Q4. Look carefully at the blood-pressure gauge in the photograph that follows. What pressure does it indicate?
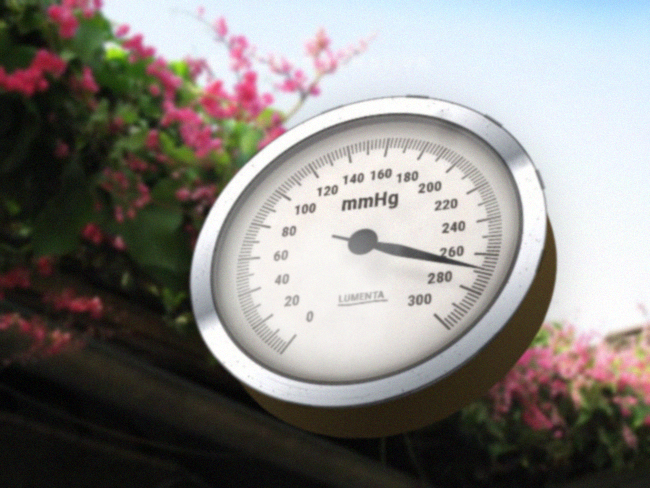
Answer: 270 mmHg
